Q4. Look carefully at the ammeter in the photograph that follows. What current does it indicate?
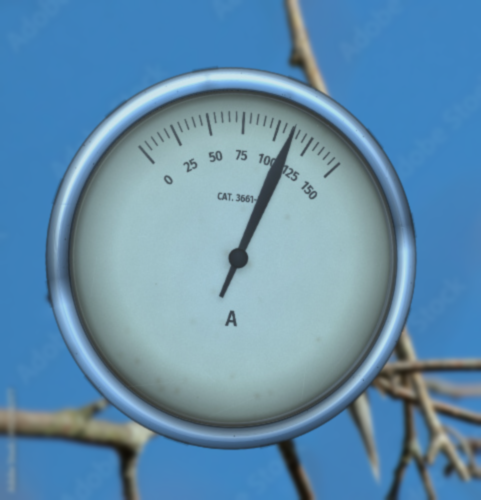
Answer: 110 A
